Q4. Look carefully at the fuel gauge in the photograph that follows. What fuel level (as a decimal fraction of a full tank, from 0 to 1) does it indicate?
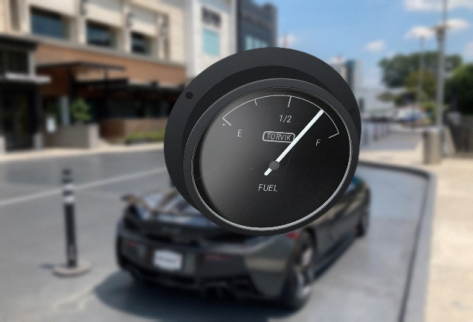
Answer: 0.75
